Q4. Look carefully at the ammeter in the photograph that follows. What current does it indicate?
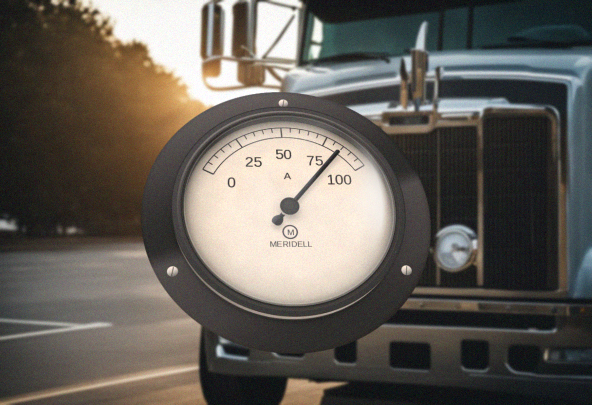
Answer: 85 A
